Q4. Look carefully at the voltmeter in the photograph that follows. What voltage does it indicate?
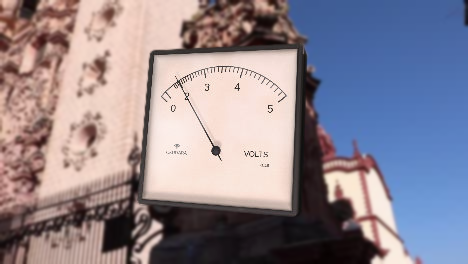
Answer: 2 V
